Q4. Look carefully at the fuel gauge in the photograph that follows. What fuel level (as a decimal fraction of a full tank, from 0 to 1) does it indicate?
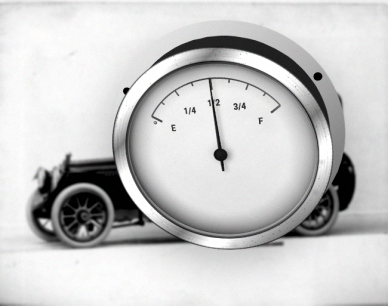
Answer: 0.5
